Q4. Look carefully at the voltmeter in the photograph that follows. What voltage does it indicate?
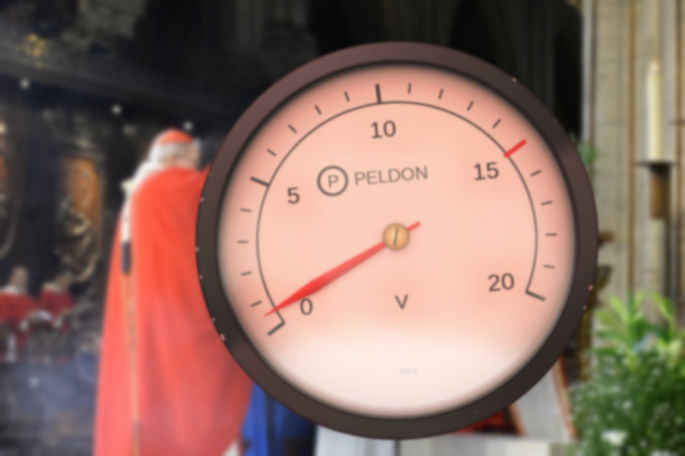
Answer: 0.5 V
